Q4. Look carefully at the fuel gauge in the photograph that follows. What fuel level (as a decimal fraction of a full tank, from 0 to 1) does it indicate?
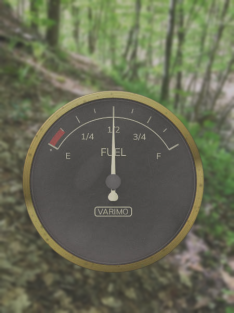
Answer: 0.5
